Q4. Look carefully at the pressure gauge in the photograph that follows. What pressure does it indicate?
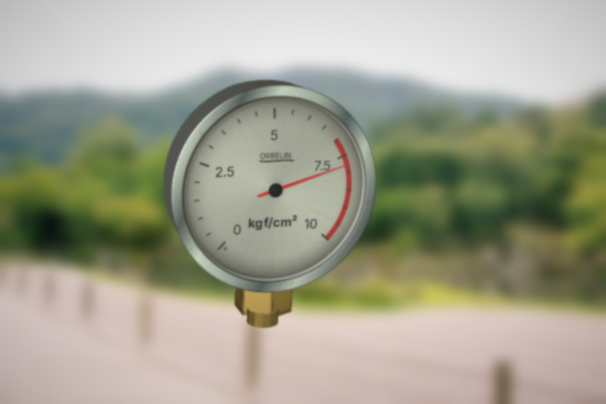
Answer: 7.75 kg/cm²
